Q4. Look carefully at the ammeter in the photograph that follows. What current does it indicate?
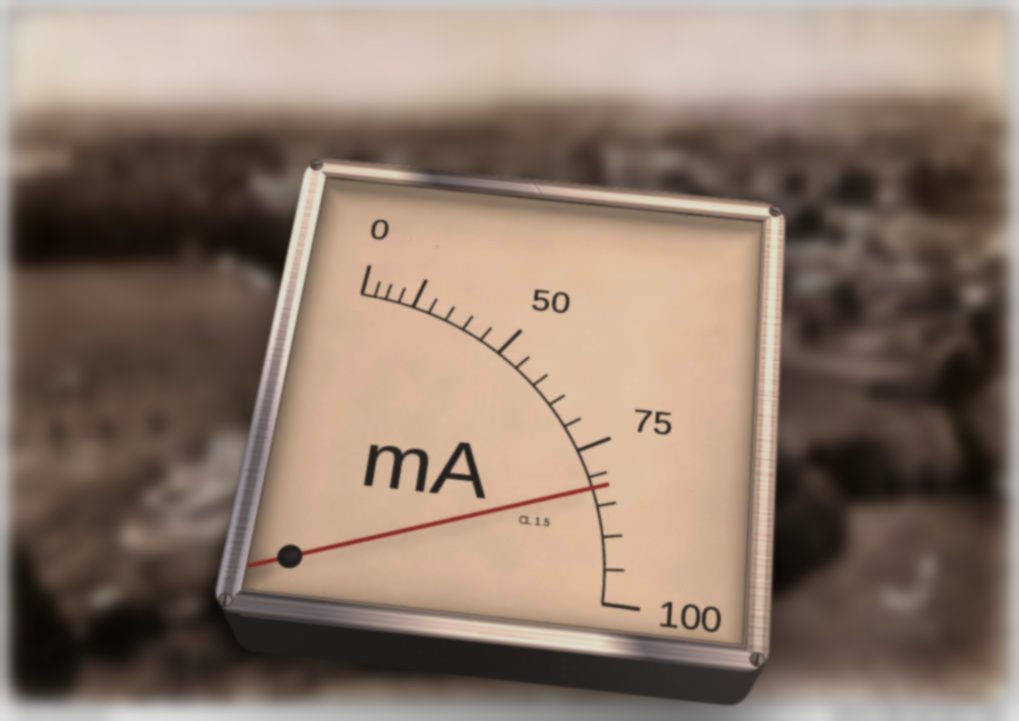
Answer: 82.5 mA
